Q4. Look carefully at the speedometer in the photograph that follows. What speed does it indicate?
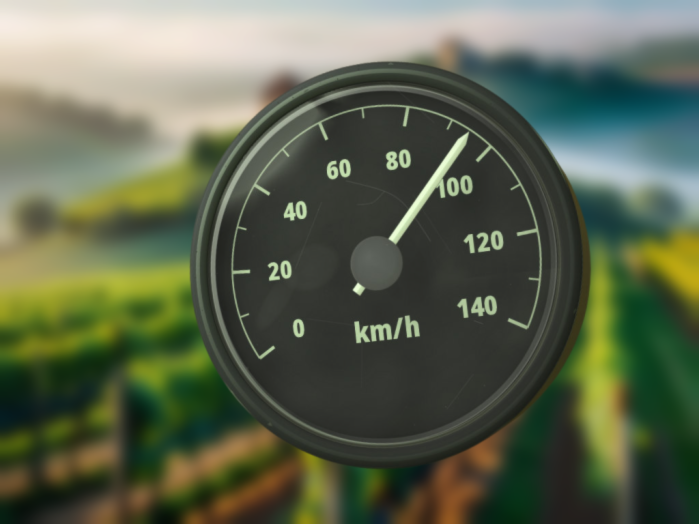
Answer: 95 km/h
